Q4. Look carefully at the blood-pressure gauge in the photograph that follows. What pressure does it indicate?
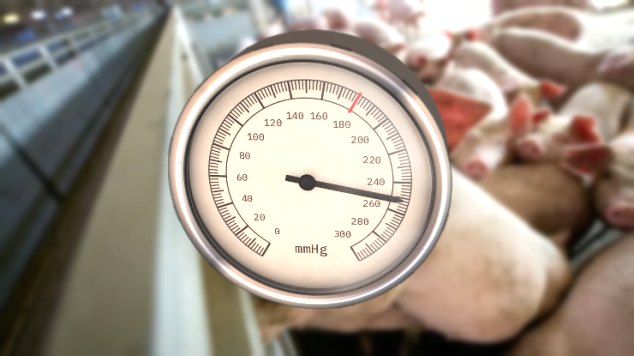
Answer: 250 mmHg
